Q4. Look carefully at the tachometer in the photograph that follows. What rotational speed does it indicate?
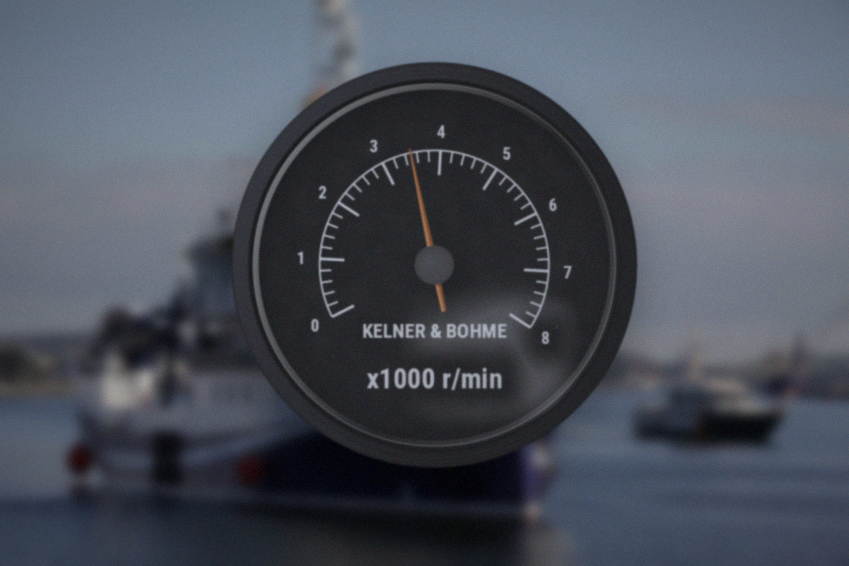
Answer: 3500 rpm
